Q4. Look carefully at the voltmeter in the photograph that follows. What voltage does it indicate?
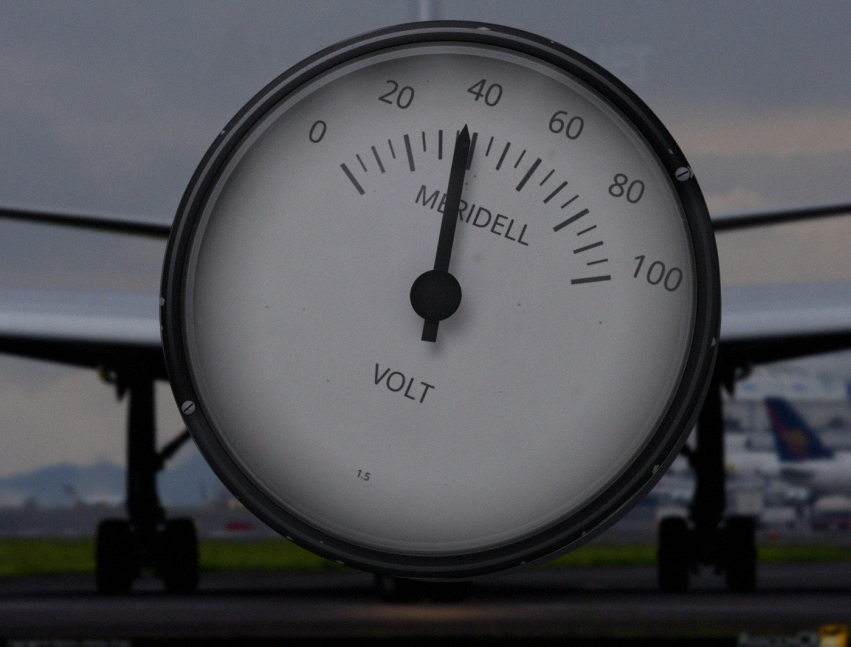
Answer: 37.5 V
